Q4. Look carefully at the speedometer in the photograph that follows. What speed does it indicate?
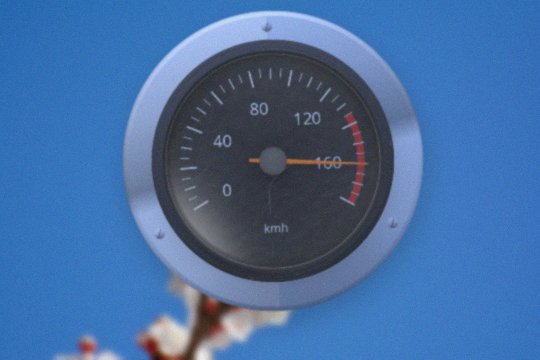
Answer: 160 km/h
